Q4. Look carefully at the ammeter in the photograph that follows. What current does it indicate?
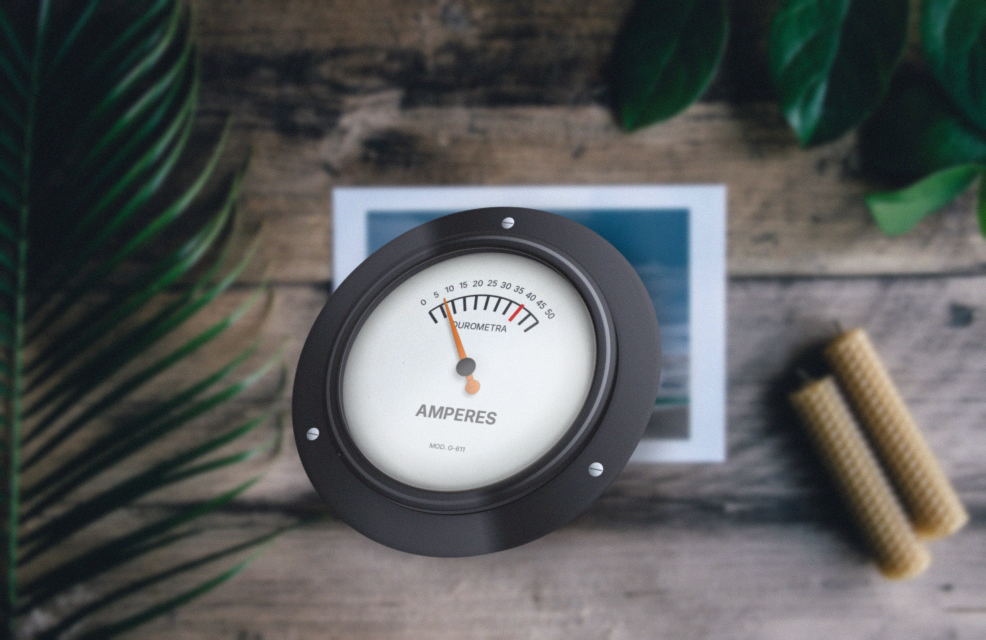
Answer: 7.5 A
